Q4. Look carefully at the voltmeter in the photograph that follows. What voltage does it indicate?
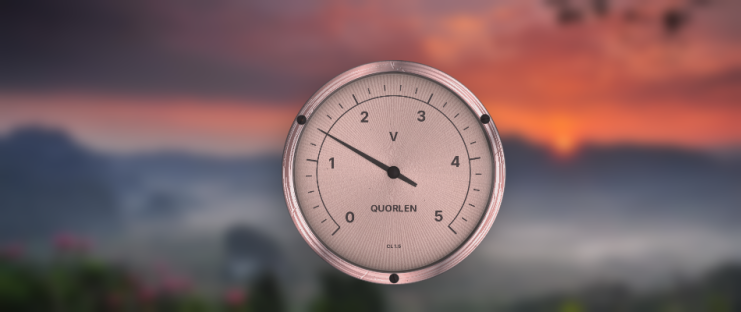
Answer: 1.4 V
